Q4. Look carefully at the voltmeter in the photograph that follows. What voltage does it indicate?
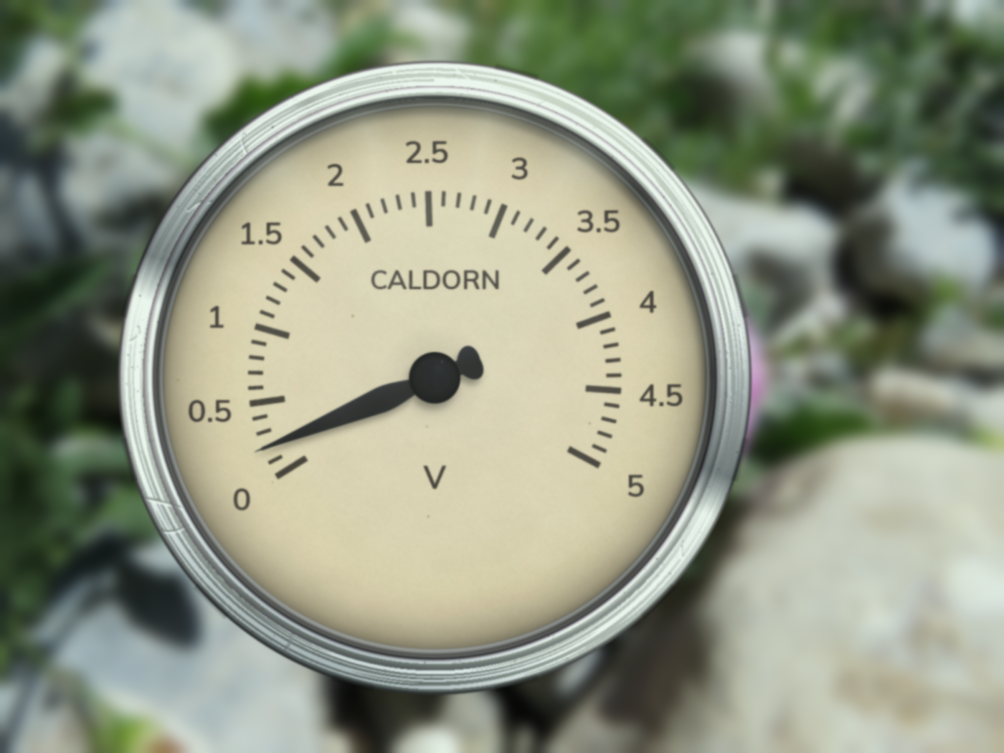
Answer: 0.2 V
